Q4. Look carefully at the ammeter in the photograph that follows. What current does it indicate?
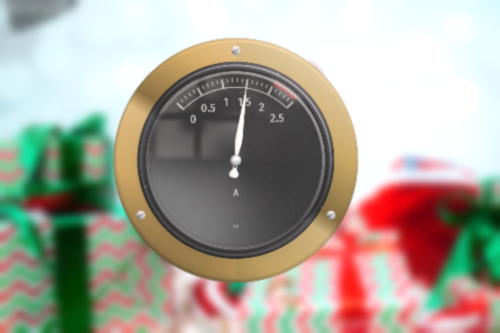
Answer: 1.5 A
